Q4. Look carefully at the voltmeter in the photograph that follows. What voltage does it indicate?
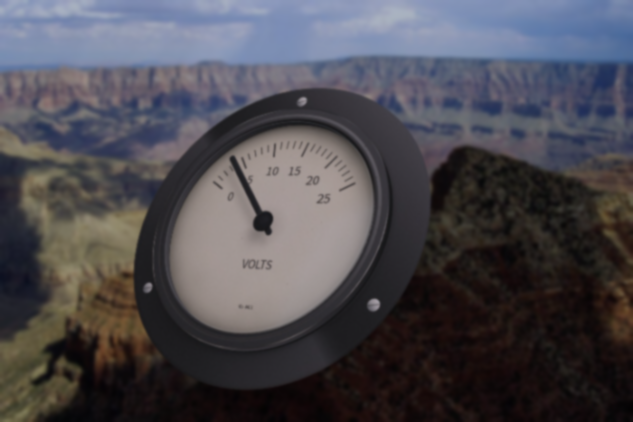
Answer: 4 V
